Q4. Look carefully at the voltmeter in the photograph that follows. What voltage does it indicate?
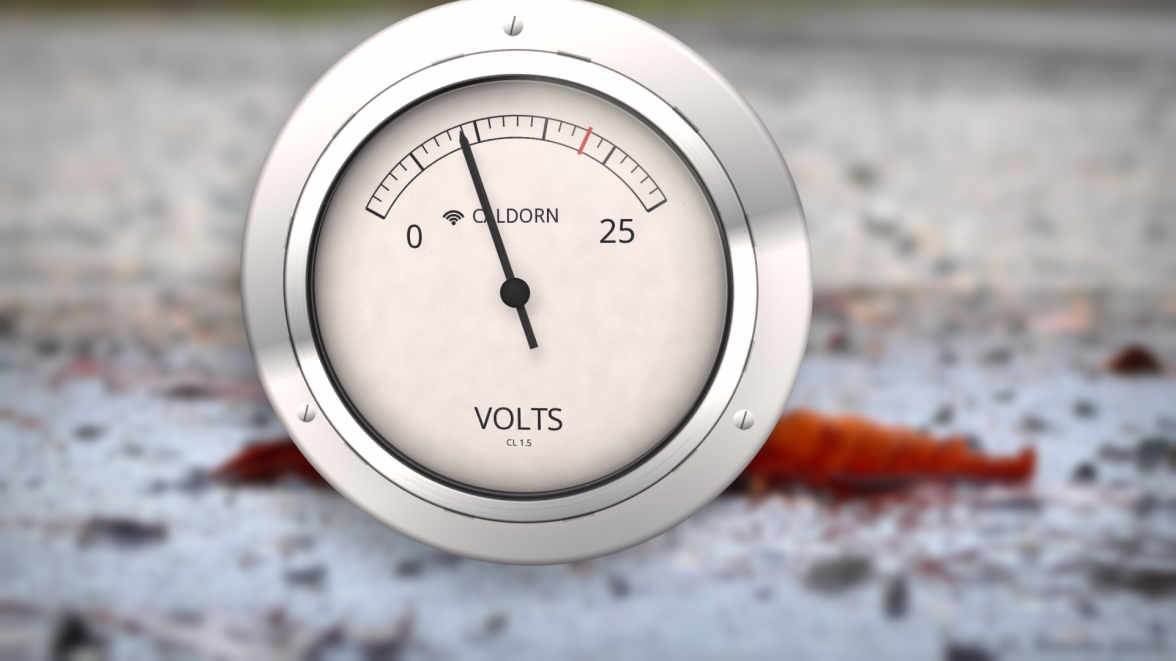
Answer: 9 V
